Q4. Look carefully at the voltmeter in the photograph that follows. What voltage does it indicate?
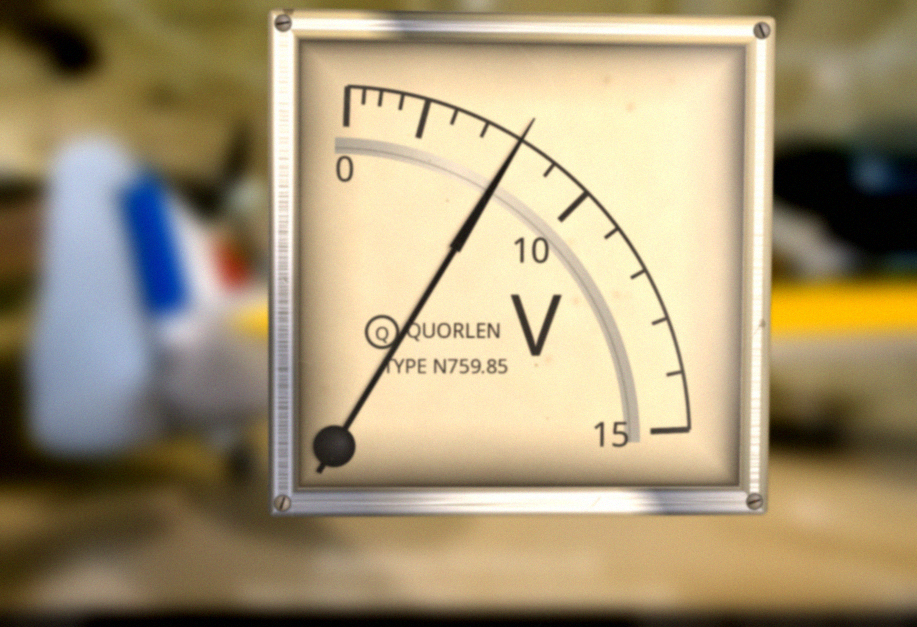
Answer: 8 V
